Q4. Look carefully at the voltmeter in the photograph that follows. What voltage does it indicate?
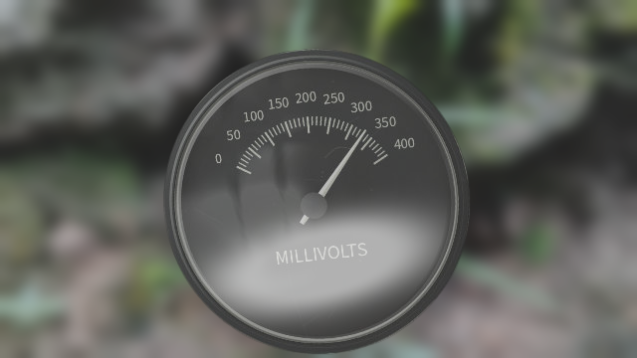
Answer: 330 mV
